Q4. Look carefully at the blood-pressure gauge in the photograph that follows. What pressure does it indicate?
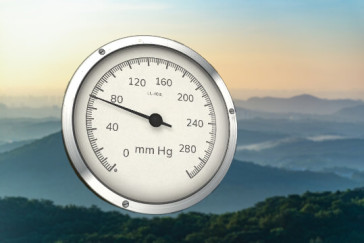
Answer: 70 mmHg
